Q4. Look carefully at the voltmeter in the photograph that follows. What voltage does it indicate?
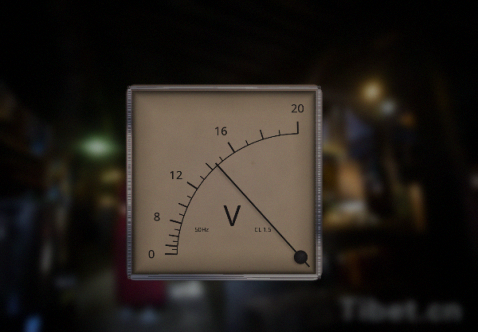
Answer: 14.5 V
